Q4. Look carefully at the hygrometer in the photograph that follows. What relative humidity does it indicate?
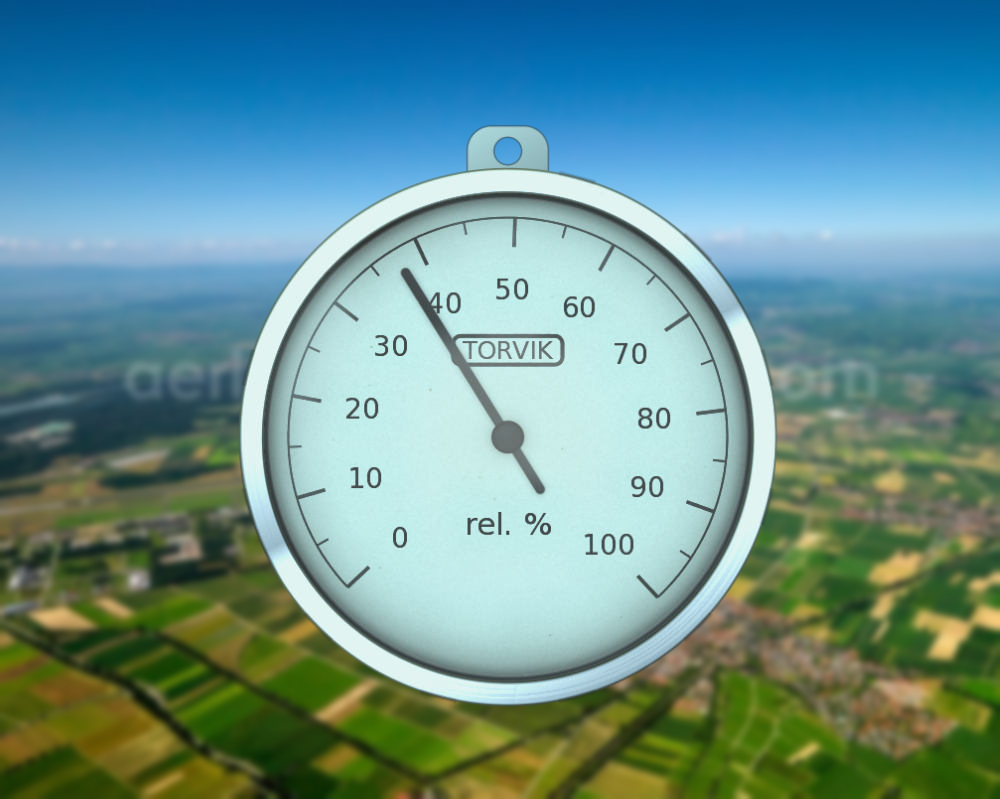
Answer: 37.5 %
